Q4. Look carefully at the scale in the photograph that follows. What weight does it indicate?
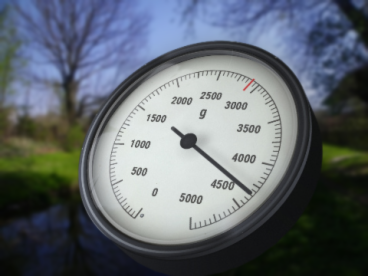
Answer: 4350 g
